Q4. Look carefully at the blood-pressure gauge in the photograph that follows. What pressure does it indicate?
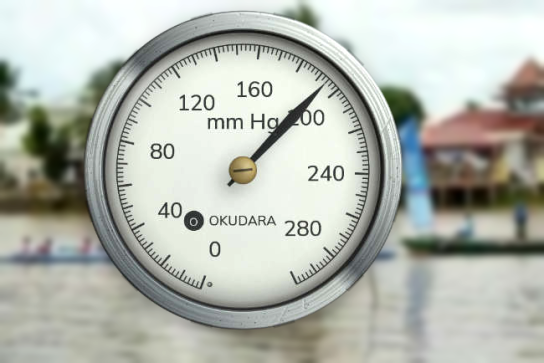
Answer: 194 mmHg
